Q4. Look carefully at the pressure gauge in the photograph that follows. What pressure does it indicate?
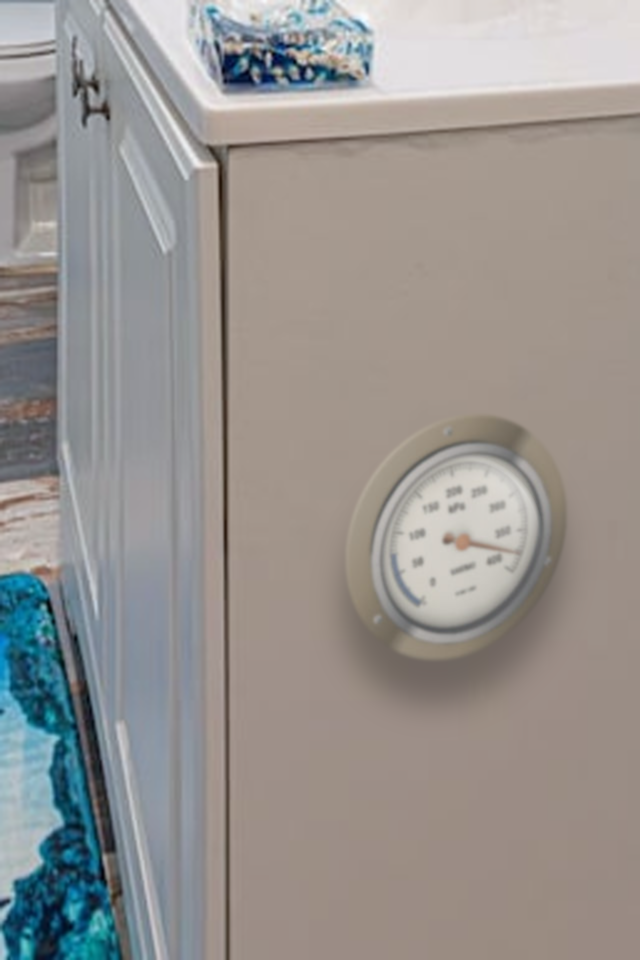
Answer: 375 kPa
